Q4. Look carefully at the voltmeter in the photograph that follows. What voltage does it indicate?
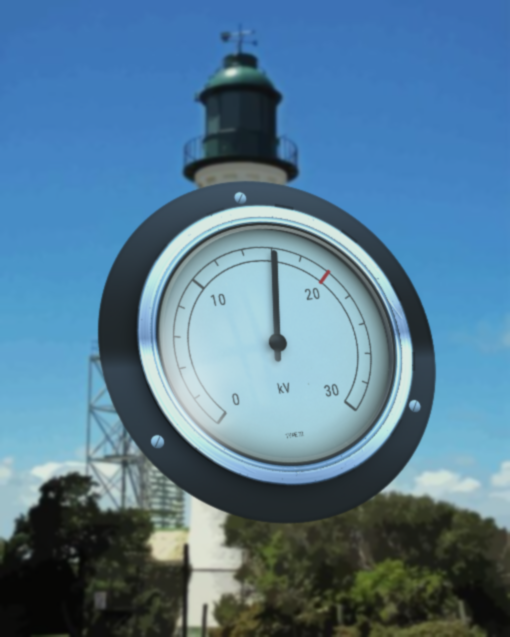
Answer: 16 kV
